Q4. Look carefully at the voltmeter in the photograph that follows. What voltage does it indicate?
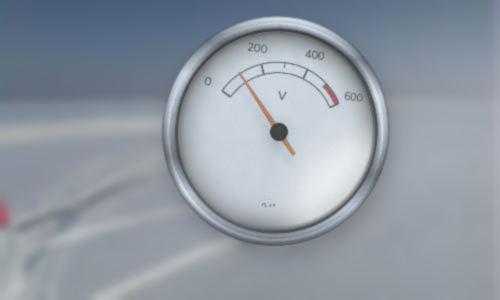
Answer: 100 V
